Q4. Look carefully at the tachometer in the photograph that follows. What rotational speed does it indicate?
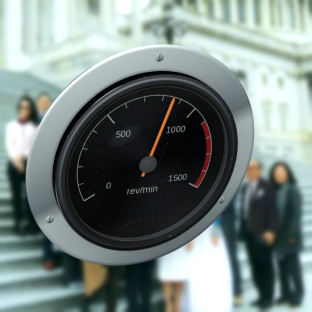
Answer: 850 rpm
